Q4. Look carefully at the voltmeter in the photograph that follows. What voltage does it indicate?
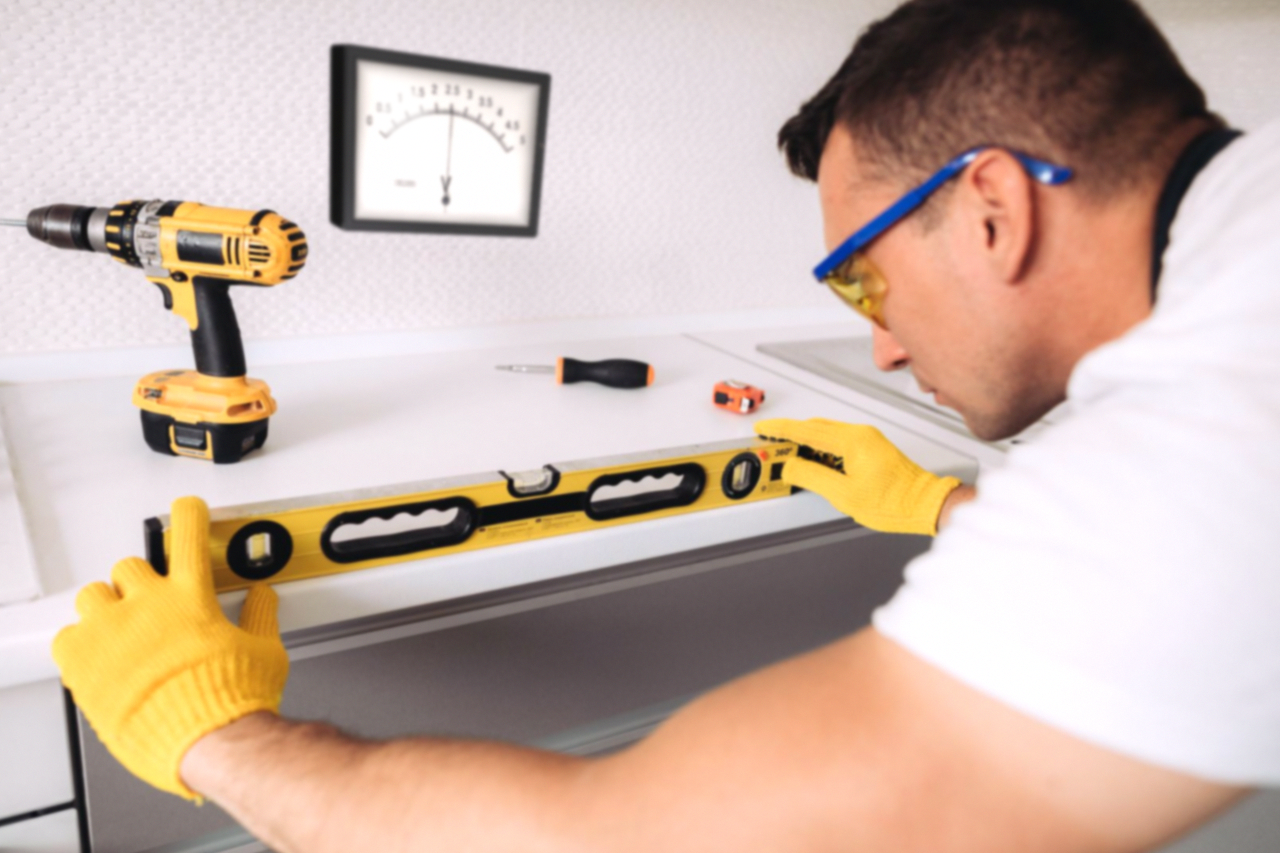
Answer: 2.5 V
